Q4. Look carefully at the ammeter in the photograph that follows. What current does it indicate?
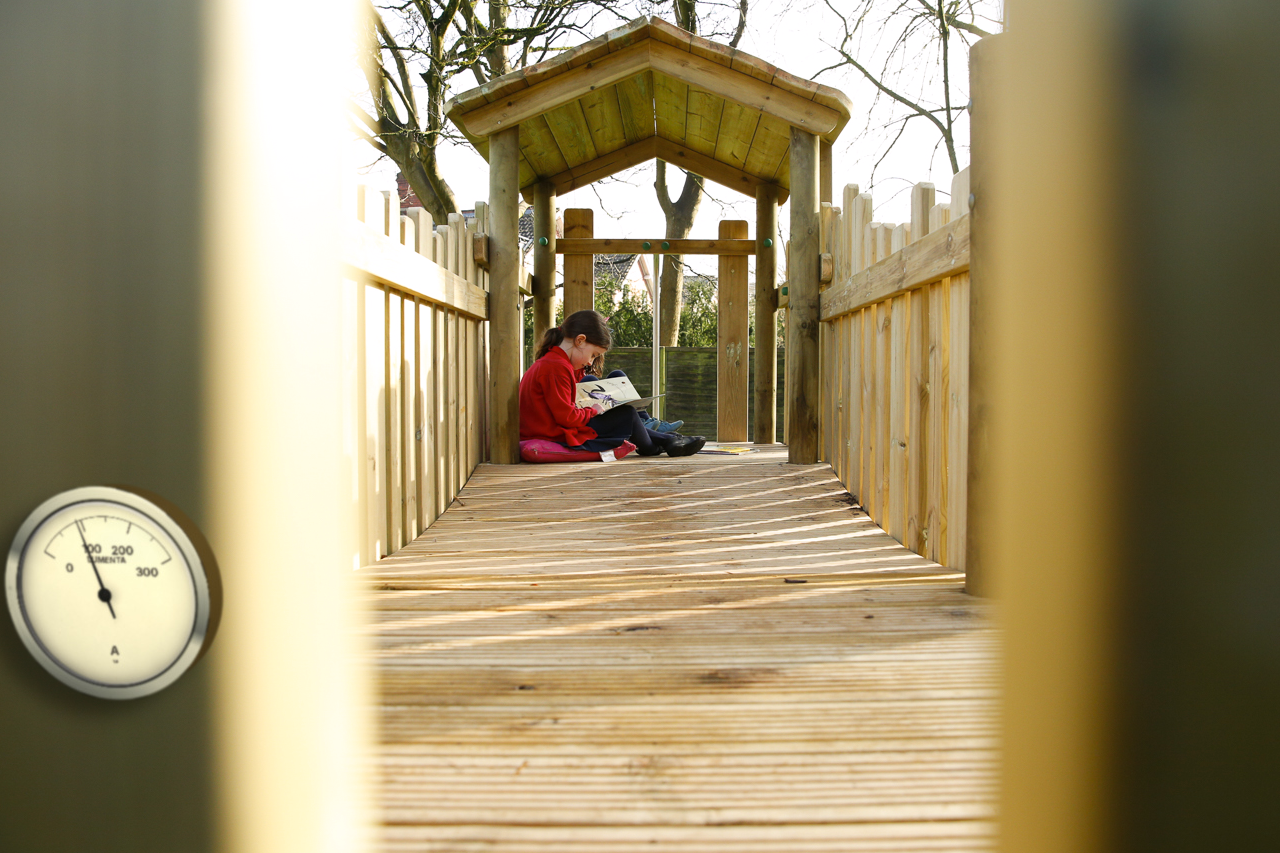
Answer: 100 A
